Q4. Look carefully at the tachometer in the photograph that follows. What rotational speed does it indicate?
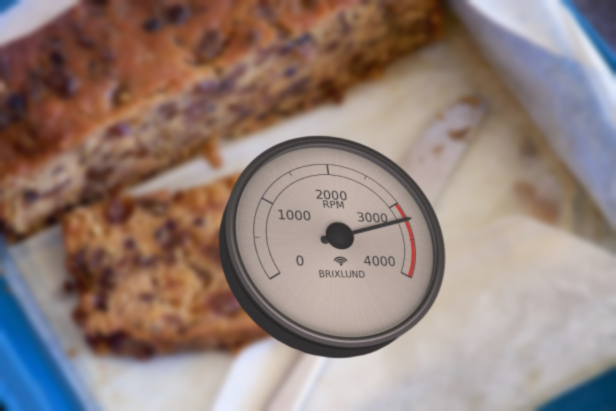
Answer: 3250 rpm
